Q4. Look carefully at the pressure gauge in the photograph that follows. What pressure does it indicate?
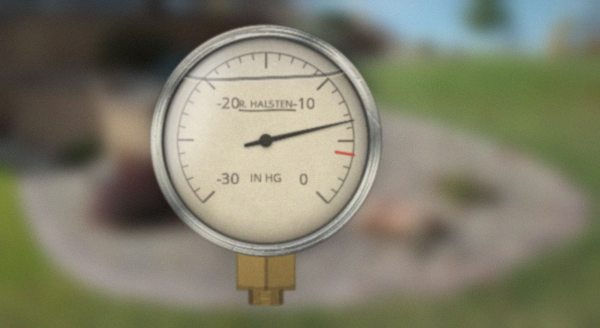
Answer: -6.5 inHg
